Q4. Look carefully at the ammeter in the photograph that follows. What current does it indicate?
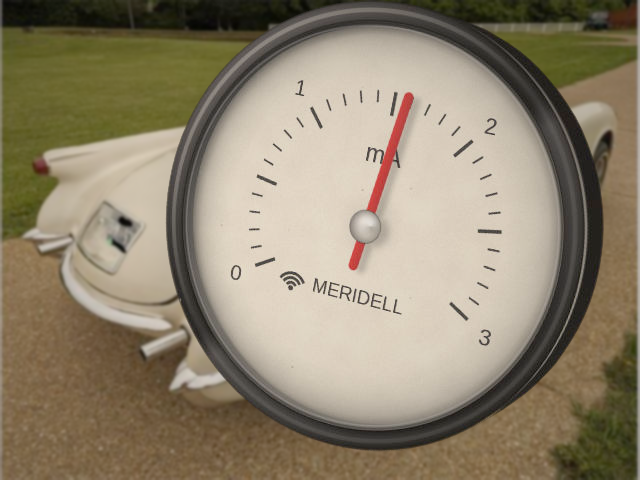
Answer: 1.6 mA
